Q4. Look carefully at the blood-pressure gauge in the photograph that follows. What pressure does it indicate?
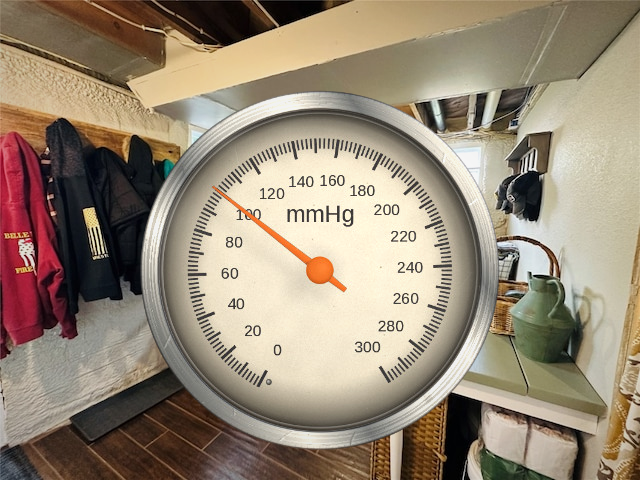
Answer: 100 mmHg
